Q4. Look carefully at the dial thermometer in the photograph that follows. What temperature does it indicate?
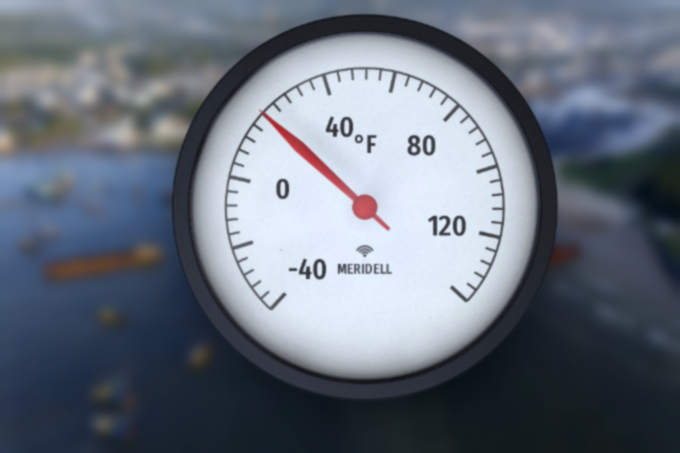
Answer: 20 °F
